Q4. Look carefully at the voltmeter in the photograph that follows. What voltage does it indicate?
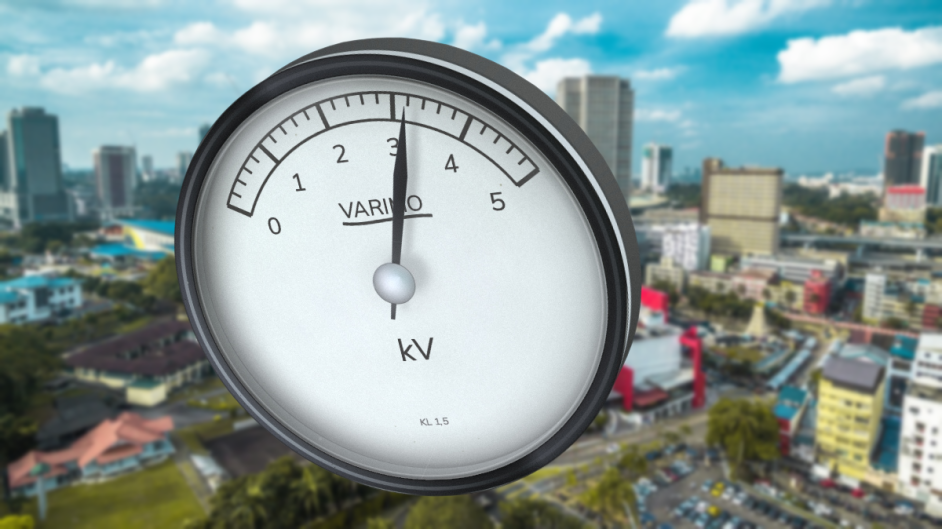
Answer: 3.2 kV
